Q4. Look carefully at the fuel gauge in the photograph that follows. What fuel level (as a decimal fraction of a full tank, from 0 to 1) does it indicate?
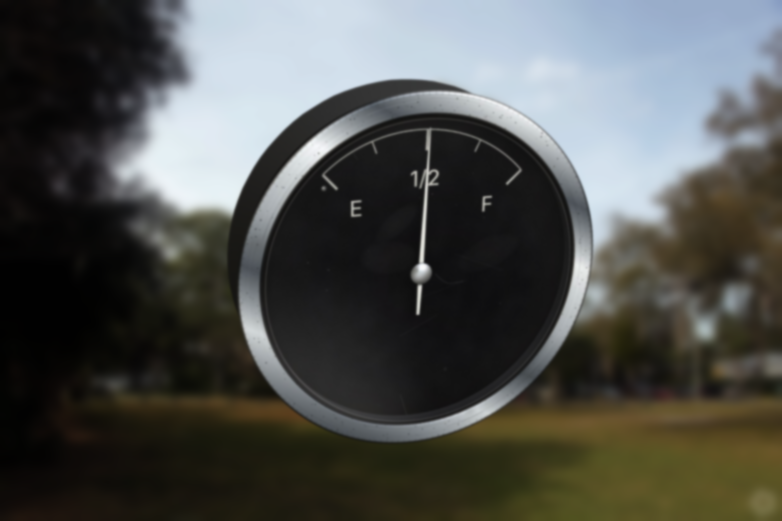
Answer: 0.5
